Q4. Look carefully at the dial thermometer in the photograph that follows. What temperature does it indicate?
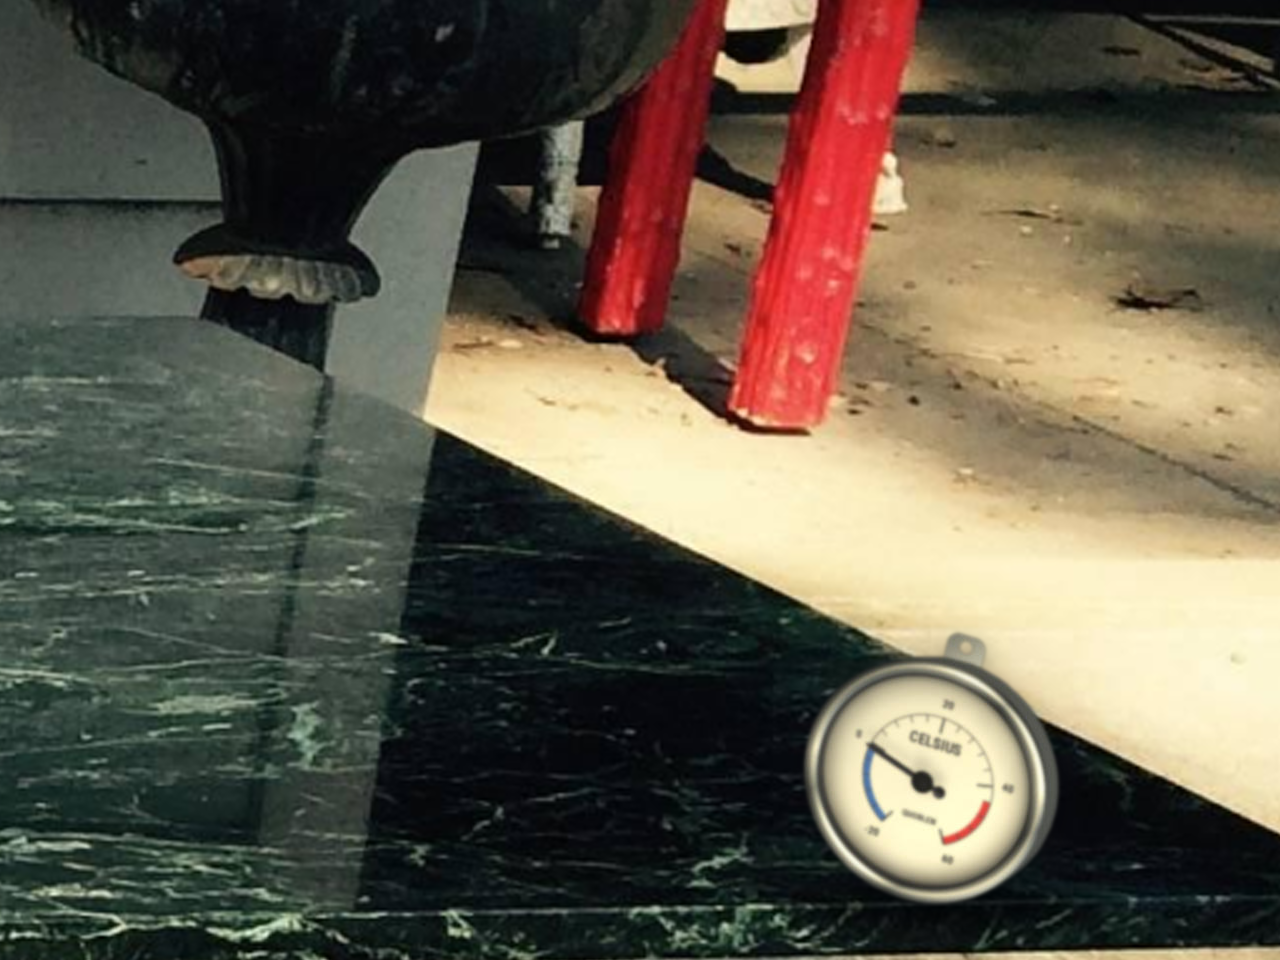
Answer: 0 °C
